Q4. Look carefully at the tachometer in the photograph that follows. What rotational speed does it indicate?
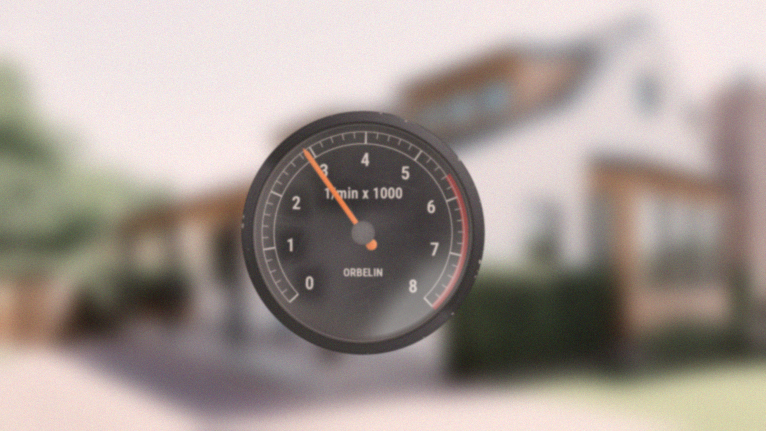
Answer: 2900 rpm
